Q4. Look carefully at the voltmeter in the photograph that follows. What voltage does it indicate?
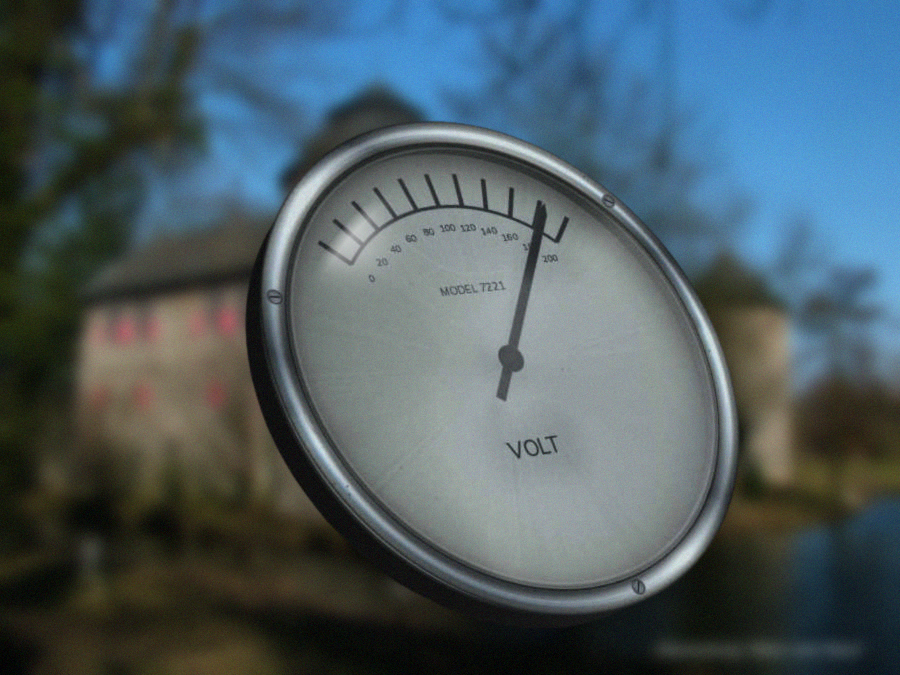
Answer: 180 V
